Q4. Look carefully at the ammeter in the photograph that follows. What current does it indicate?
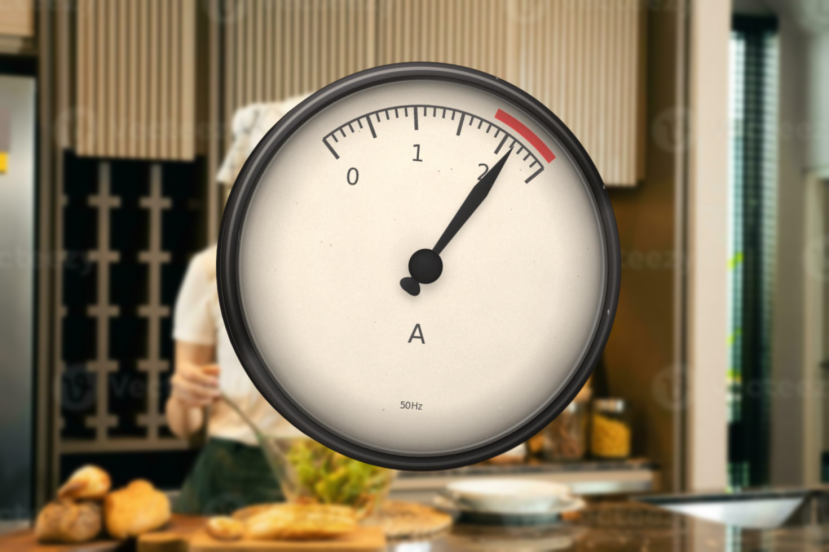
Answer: 2.1 A
